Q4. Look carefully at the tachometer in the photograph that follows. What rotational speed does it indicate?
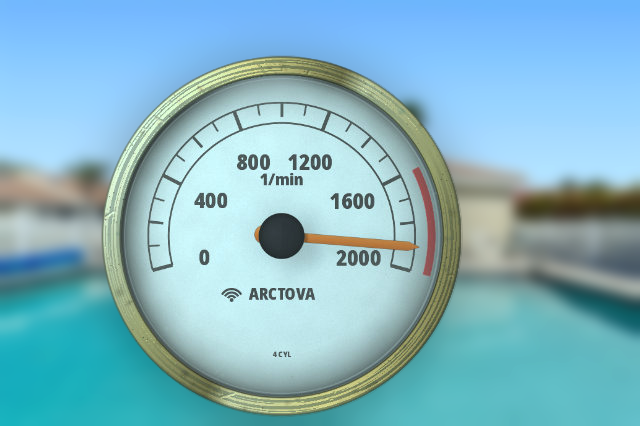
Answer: 1900 rpm
